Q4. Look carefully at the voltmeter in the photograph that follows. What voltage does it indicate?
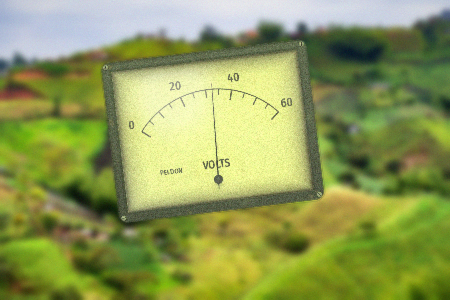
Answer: 32.5 V
